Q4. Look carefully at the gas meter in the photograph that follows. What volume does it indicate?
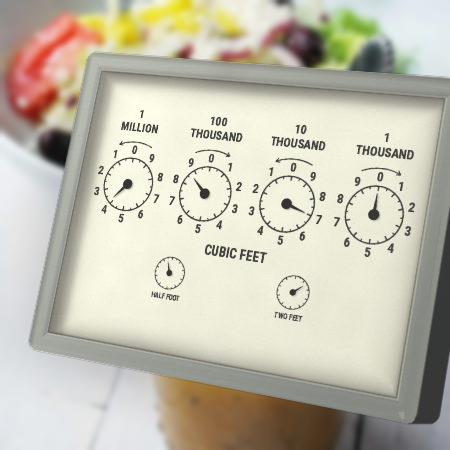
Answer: 387000 ft³
